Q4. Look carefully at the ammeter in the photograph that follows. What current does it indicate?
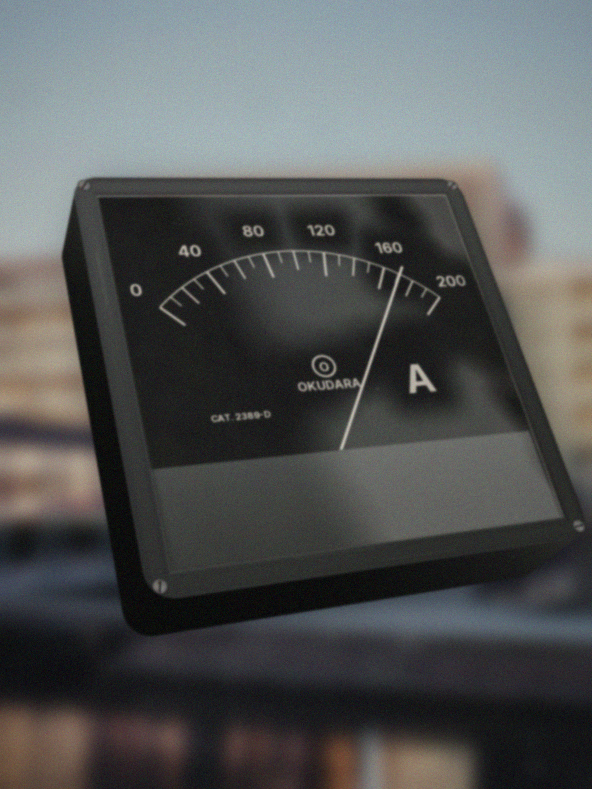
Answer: 170 A
